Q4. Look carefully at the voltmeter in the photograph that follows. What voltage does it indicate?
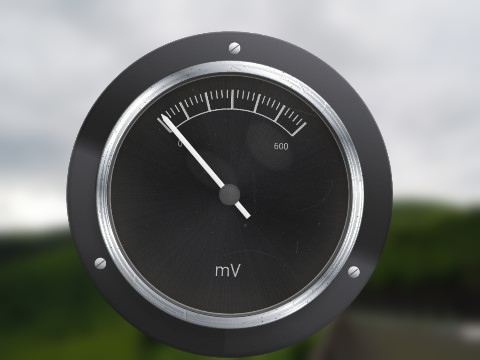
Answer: 20 mV
